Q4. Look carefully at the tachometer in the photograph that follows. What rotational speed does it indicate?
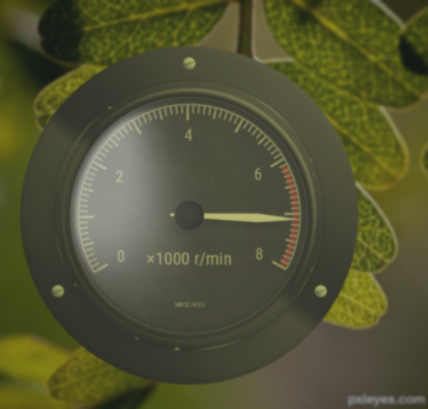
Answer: 7100 rpm
